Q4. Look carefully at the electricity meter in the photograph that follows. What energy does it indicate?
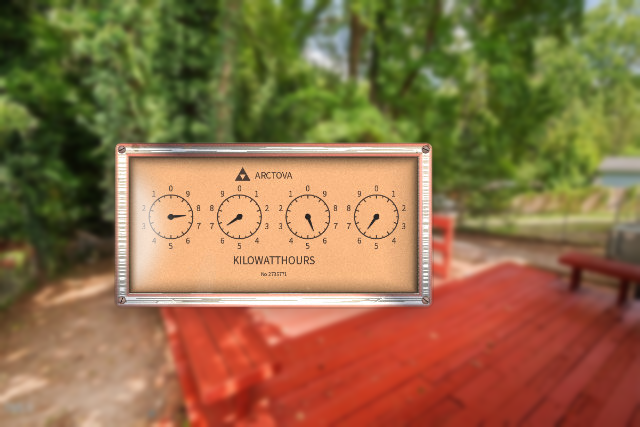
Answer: 7656 kWh
